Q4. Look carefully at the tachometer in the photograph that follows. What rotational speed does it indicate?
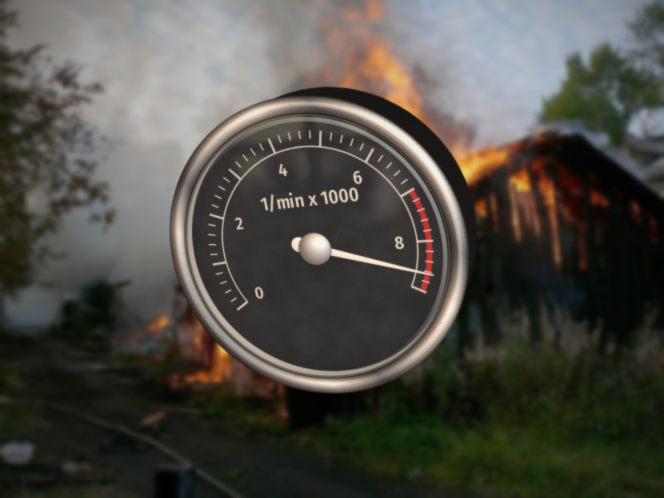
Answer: 8600 rpm
